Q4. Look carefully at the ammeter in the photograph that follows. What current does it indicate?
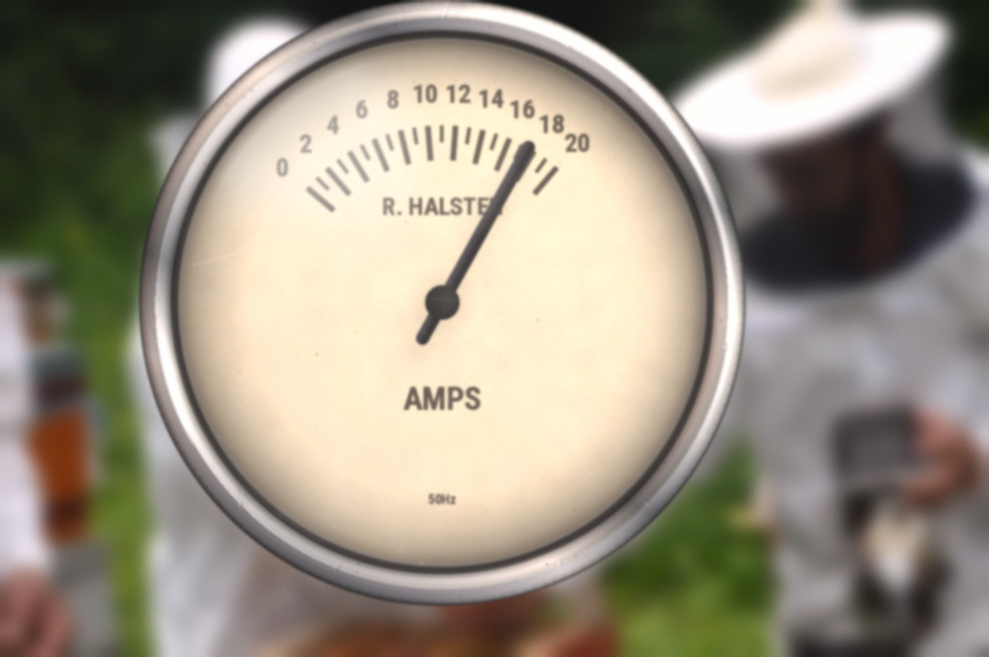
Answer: 17.5 A
